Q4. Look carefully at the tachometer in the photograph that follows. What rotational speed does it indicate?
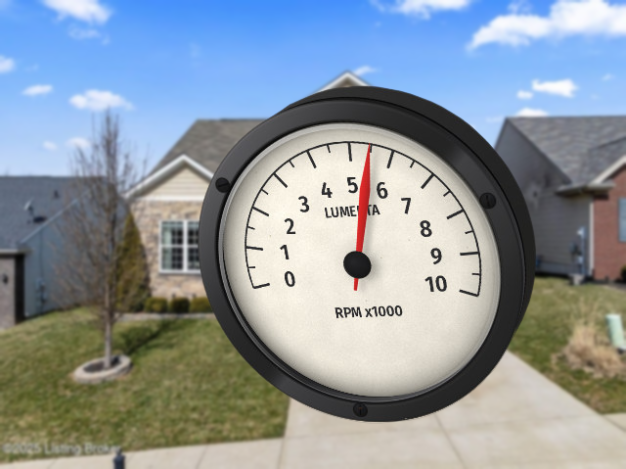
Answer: 5500 rpm
